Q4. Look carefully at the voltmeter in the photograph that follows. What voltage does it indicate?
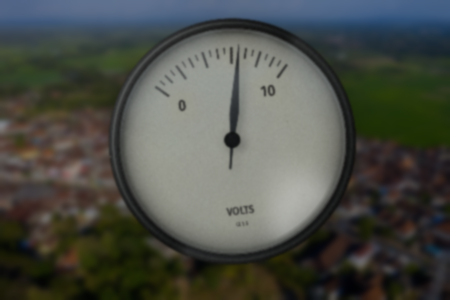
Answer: 6.5 V
